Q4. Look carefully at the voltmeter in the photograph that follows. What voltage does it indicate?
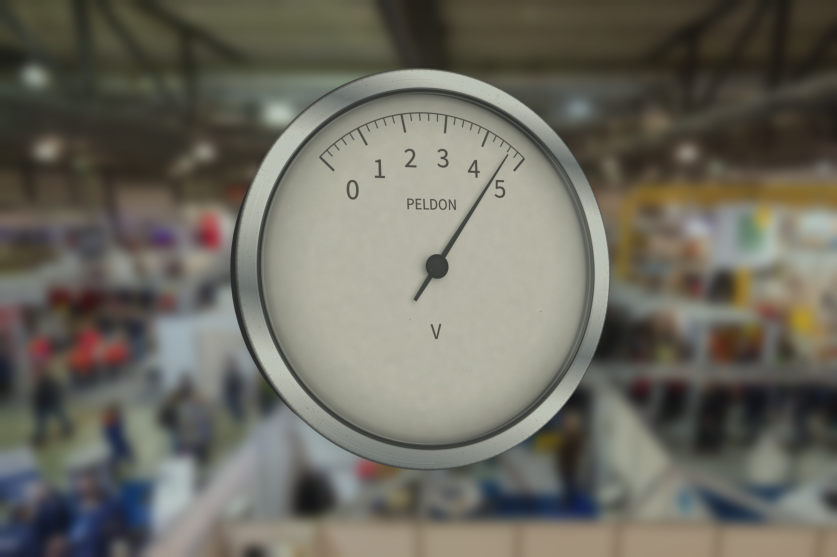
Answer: 4.6 V
